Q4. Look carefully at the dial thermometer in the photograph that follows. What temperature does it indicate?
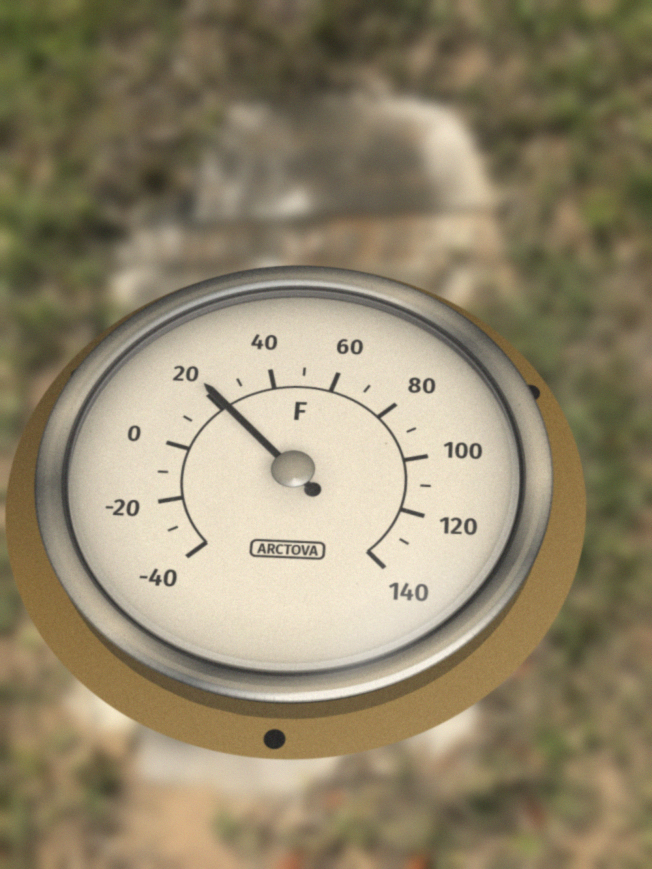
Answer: 20 °F
